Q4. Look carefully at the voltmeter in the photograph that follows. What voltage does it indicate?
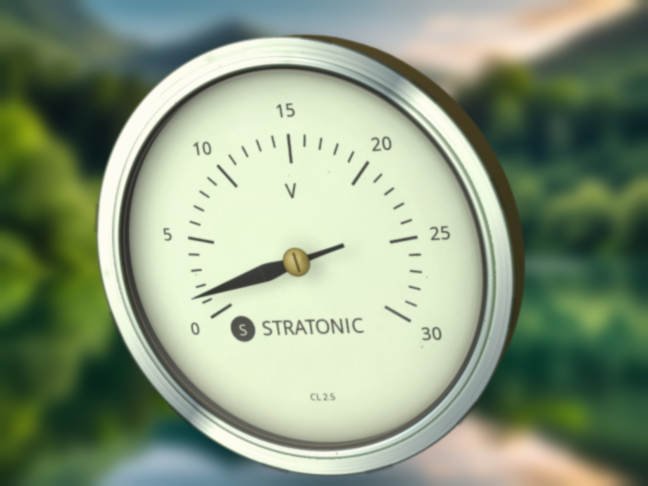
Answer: 1.5 V
